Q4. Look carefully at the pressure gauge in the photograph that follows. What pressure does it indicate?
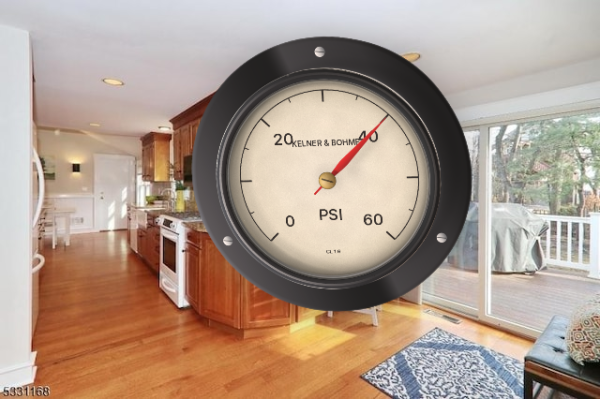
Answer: 40 psi
